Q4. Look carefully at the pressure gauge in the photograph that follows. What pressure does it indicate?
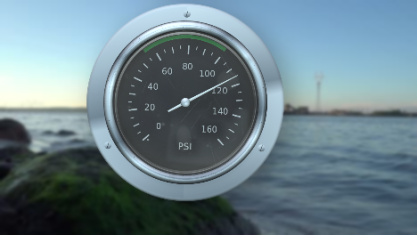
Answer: 115 psi
